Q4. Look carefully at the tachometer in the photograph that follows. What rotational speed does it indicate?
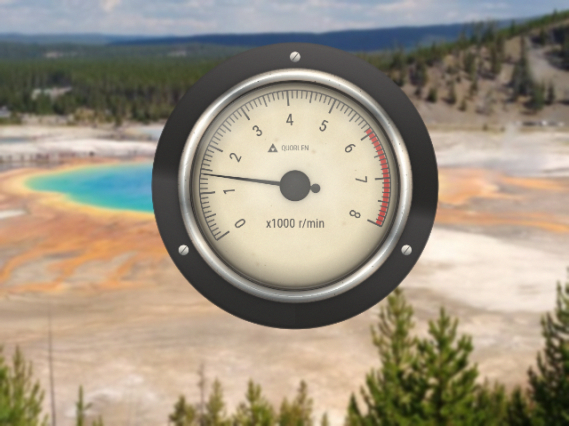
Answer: 1400 rpm
